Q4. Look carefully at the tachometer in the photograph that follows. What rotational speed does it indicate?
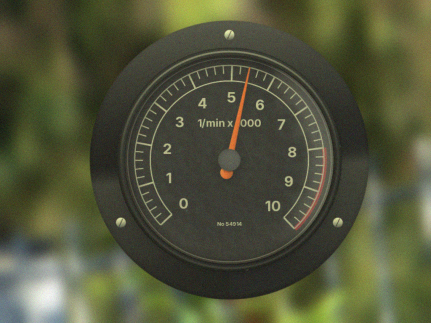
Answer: 5400 rpm
